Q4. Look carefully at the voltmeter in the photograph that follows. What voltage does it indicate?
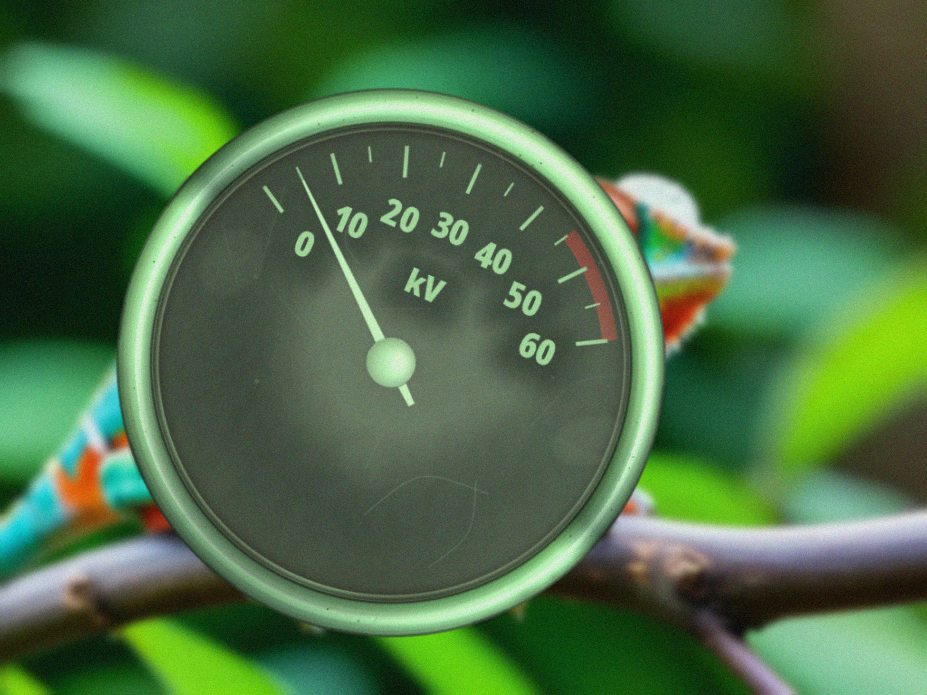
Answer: 5 kV
